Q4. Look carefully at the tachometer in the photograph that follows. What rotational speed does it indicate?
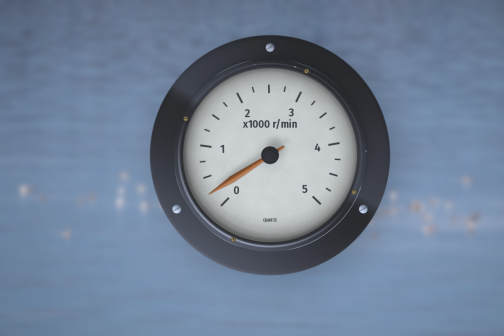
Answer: 250 rpm
